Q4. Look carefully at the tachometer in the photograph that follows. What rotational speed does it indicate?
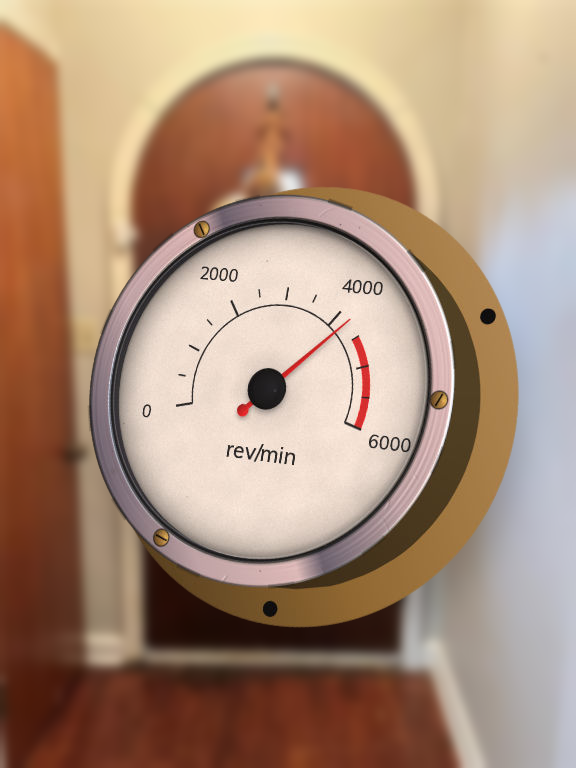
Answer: 4250 rpm
